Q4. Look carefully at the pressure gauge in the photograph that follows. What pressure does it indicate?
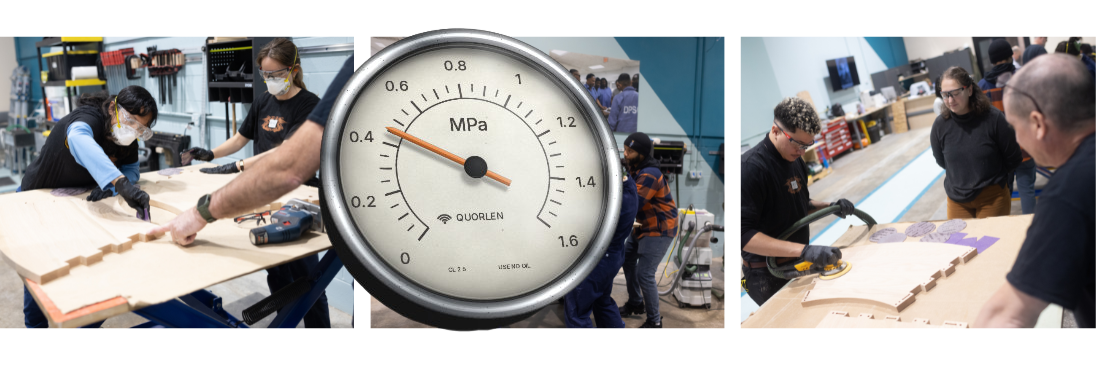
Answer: 0.45 MPa
